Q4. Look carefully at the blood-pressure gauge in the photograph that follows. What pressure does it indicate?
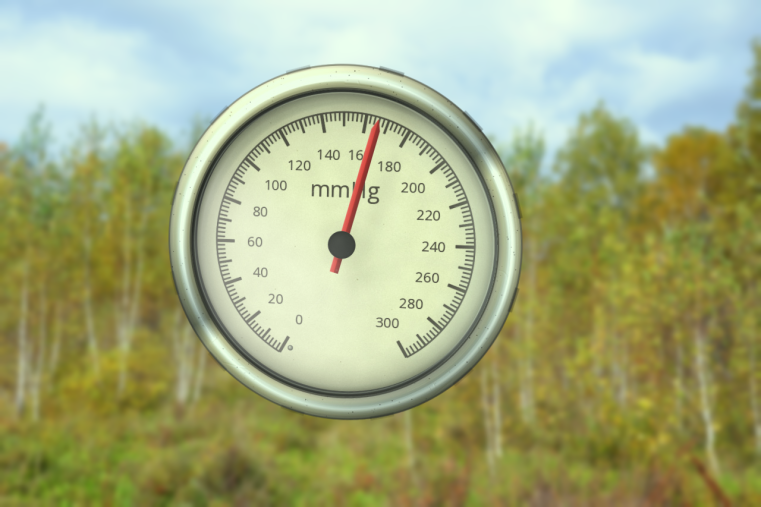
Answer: 166 mmHg
